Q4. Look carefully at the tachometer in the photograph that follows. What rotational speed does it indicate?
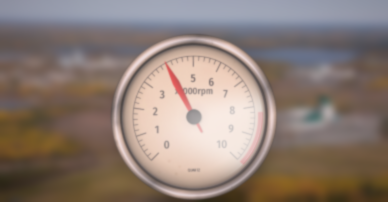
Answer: 4000 rpm
